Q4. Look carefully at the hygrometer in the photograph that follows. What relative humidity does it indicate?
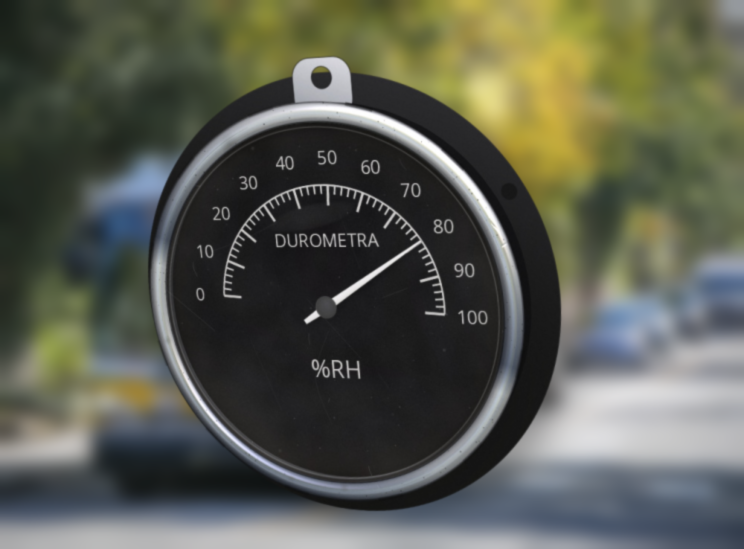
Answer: 80 %
